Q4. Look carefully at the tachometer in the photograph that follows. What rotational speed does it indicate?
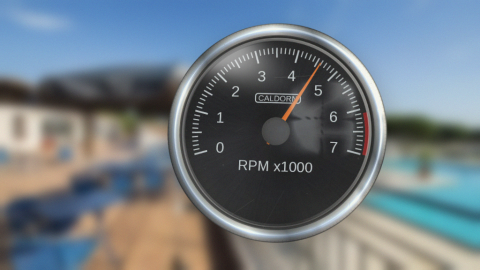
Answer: 4600 rpm
